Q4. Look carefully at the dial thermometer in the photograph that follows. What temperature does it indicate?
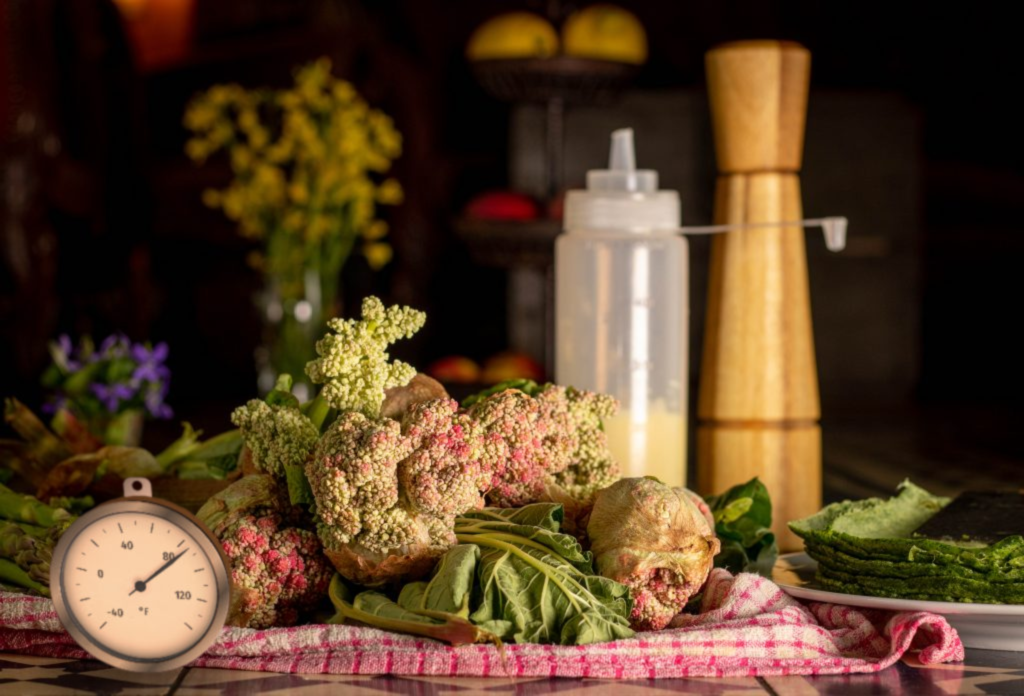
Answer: 85 °F
